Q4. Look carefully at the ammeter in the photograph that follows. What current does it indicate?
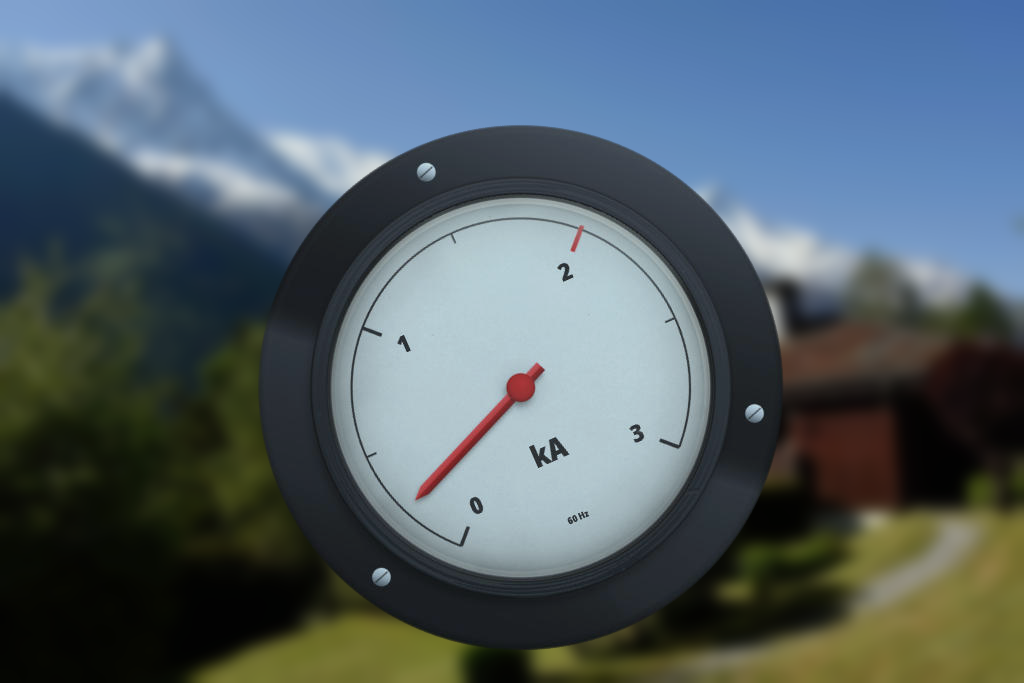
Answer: 0.25 kA
